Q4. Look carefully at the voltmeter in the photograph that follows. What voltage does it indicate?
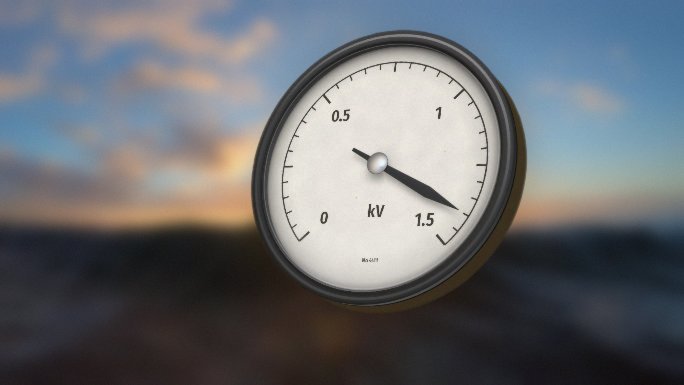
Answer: 1.4 kV
